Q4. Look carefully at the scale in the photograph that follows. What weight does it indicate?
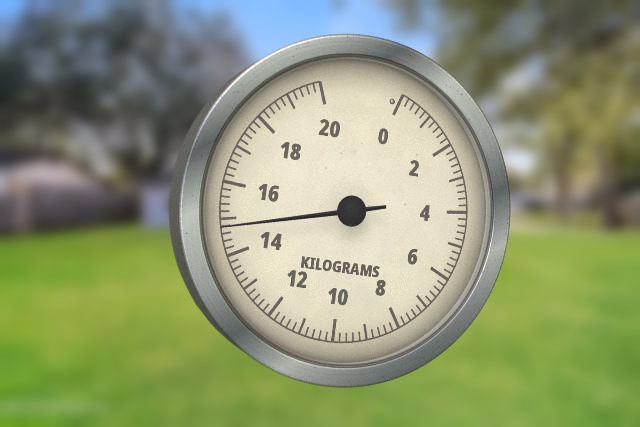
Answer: 14.8 kg
